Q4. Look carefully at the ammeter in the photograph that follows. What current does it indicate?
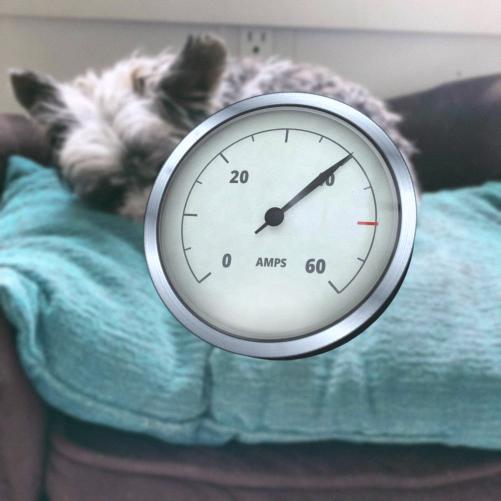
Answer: 40 A
